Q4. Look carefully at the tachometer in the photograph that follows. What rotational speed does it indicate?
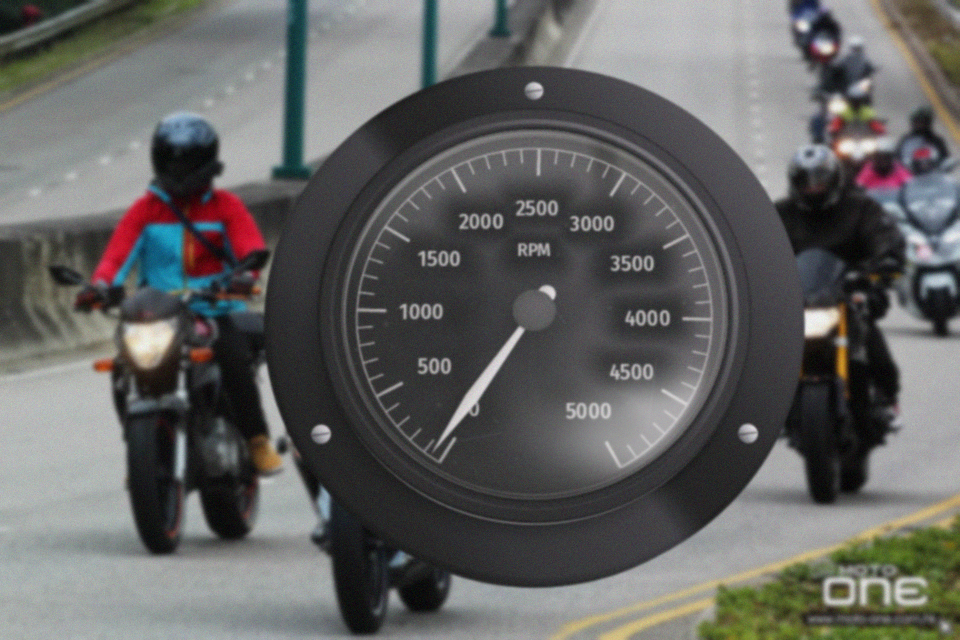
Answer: 50 rpm
